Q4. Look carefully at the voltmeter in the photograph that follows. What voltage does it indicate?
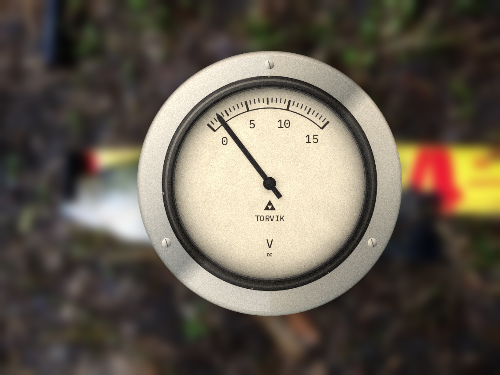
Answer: 1.5 V
